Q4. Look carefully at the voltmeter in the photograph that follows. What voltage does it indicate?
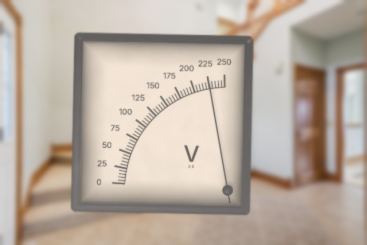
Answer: 225 V
